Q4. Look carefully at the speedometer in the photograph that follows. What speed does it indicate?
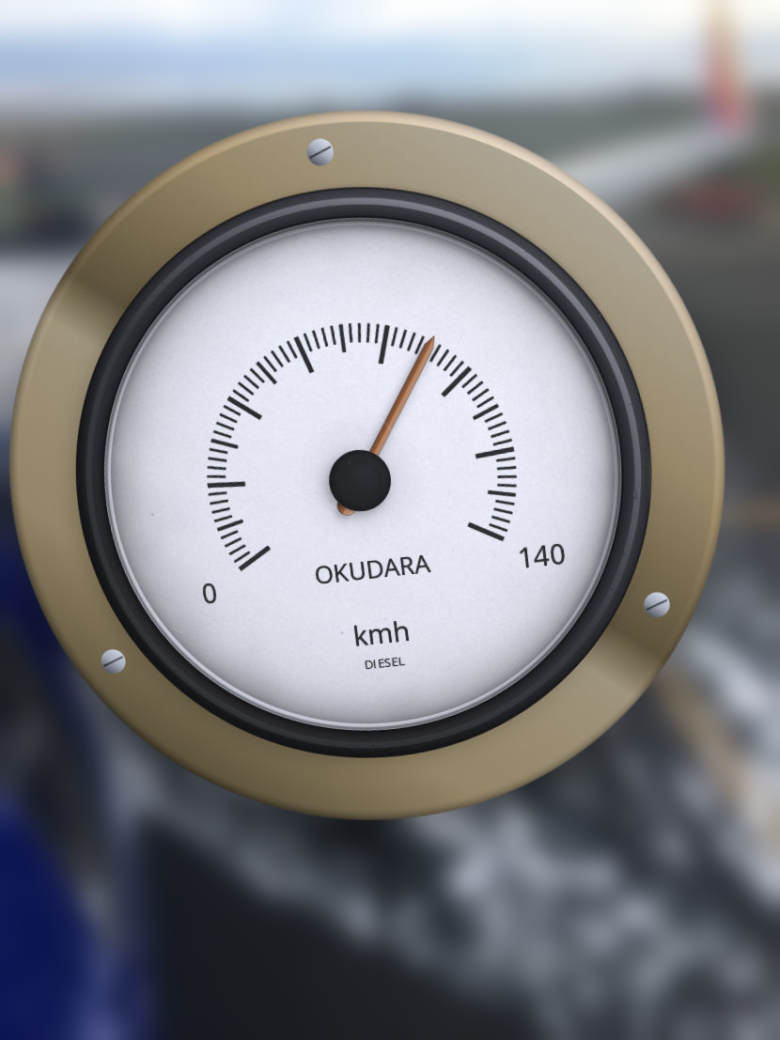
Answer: 90 km/h
